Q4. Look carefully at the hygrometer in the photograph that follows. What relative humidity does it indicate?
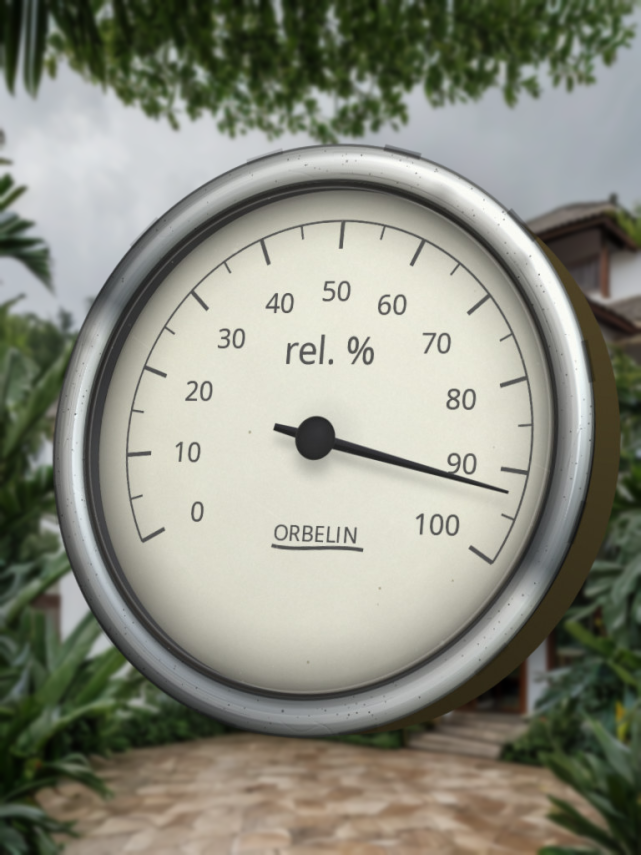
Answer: 92.5 %
